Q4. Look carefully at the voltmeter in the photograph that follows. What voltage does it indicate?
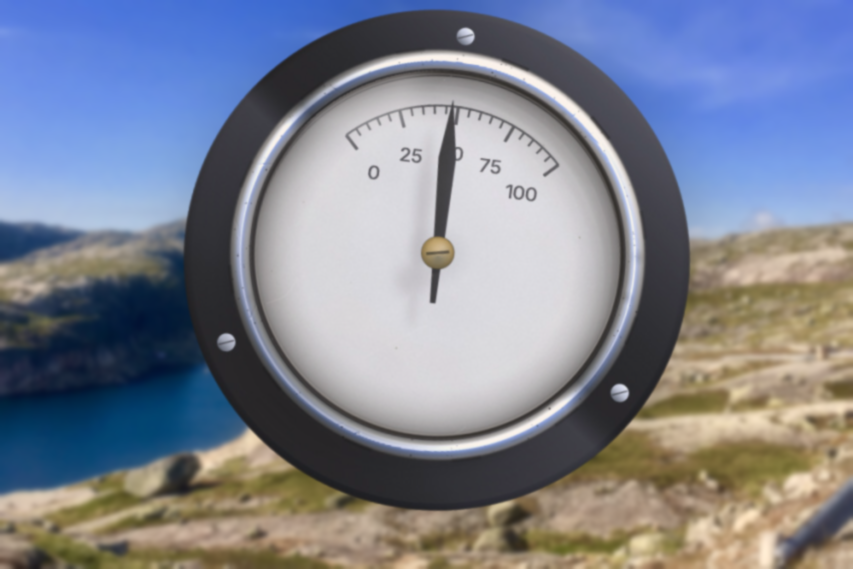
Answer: 47.5 V
